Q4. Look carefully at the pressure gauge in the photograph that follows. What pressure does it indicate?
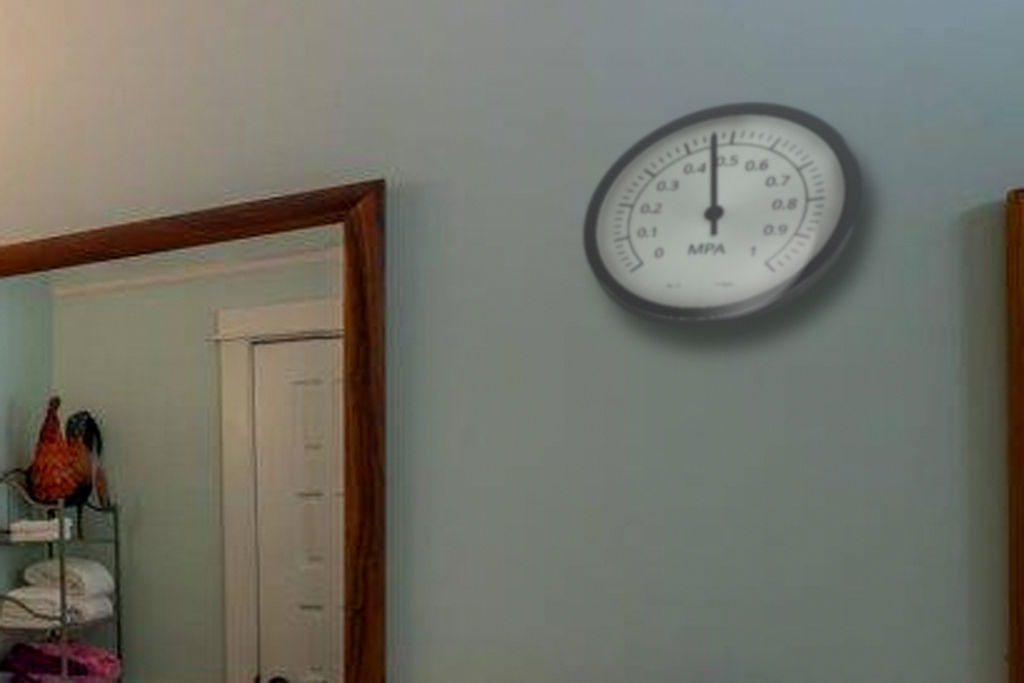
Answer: 0.46 MPa
